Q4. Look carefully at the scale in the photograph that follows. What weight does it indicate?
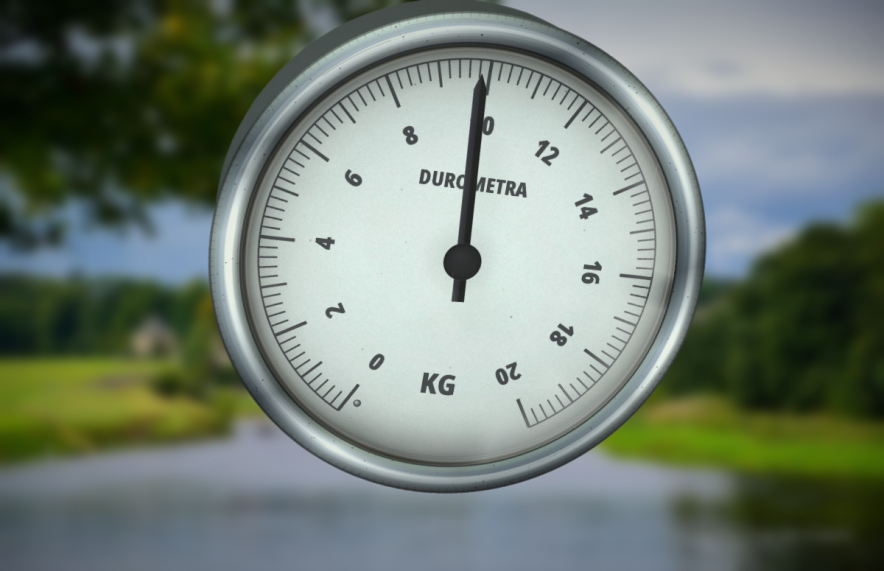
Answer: 9.8 kg
